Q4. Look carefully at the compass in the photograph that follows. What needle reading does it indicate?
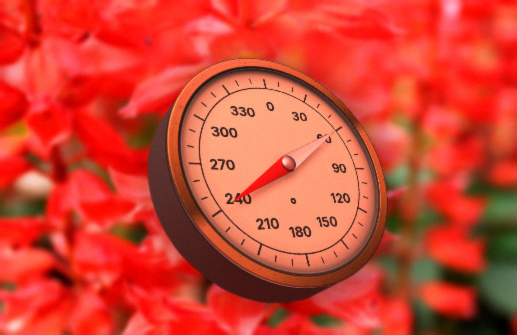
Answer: 240 °
